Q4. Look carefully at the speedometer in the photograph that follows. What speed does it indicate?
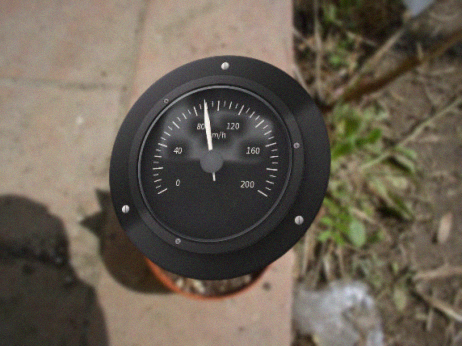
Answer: 90 km/h
